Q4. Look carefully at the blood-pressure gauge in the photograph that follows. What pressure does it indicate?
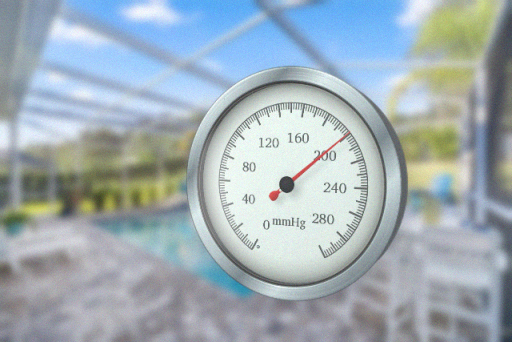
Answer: 200 mmHg
